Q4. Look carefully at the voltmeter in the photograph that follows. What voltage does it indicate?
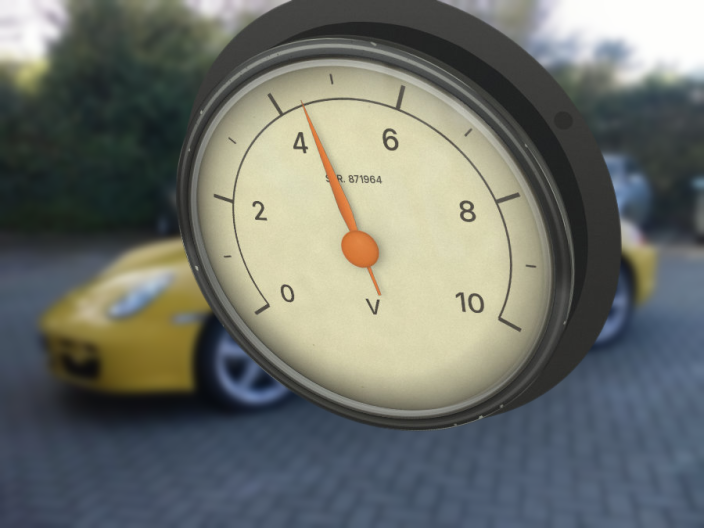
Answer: 4.5 V
